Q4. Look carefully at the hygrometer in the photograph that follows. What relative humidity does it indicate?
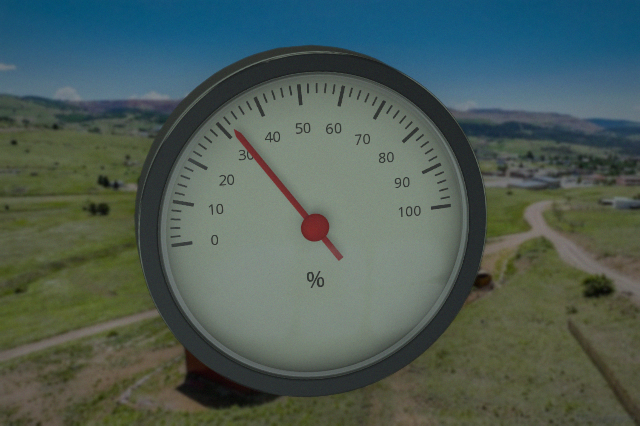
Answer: 32 %
